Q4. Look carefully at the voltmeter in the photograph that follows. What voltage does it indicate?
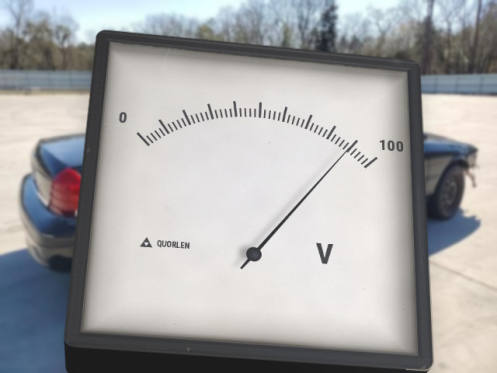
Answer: 90 V
